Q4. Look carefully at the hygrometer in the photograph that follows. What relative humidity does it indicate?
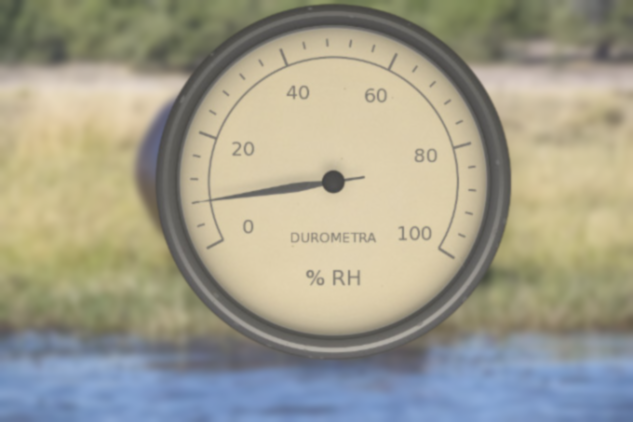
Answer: 8 %
